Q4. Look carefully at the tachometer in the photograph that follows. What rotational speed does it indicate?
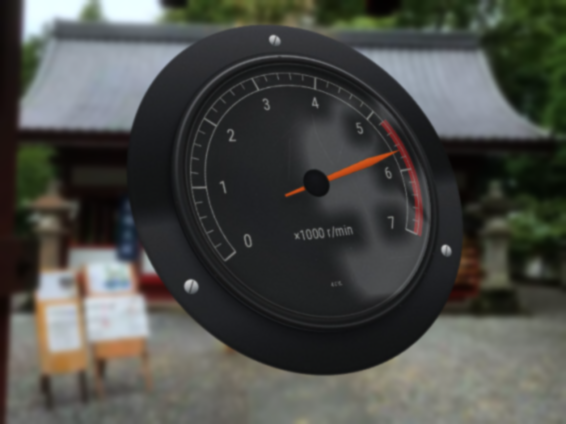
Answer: 5700 rpm
